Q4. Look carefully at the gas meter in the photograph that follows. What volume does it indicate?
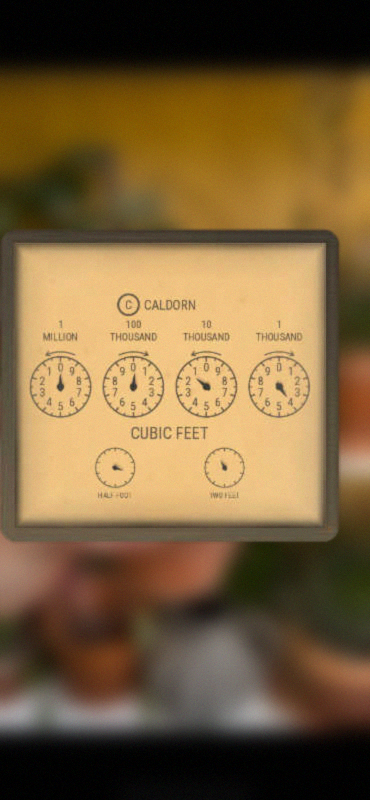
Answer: 1400 ft³
